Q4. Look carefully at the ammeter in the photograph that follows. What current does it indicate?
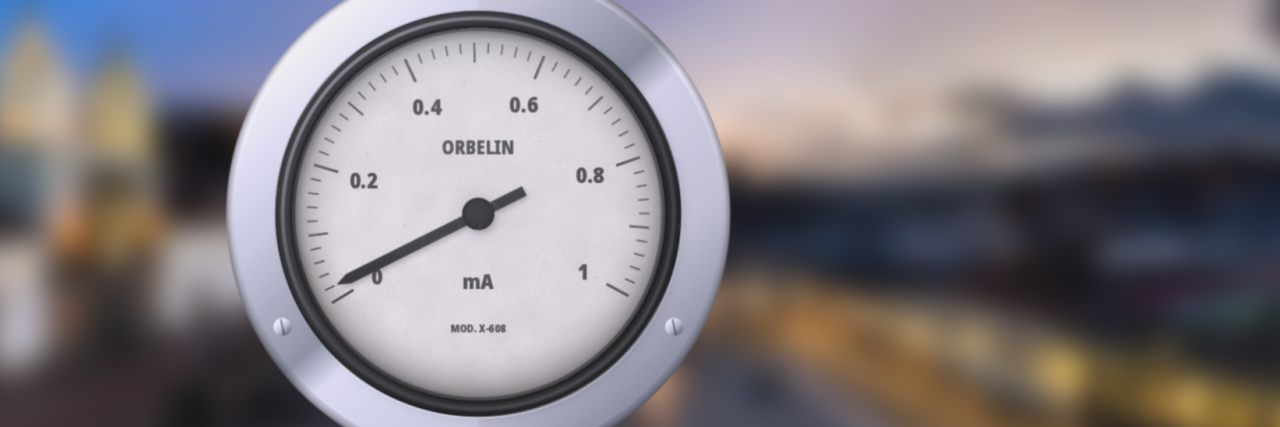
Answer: 0.02 mA
